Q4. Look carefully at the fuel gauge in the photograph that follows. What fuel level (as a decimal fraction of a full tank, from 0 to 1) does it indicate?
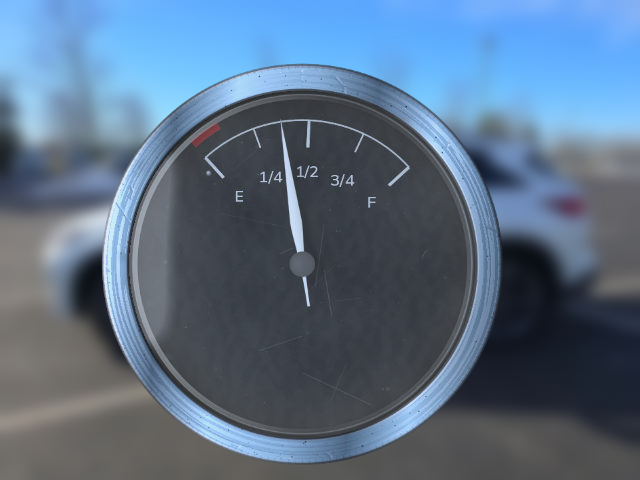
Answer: 0.375
